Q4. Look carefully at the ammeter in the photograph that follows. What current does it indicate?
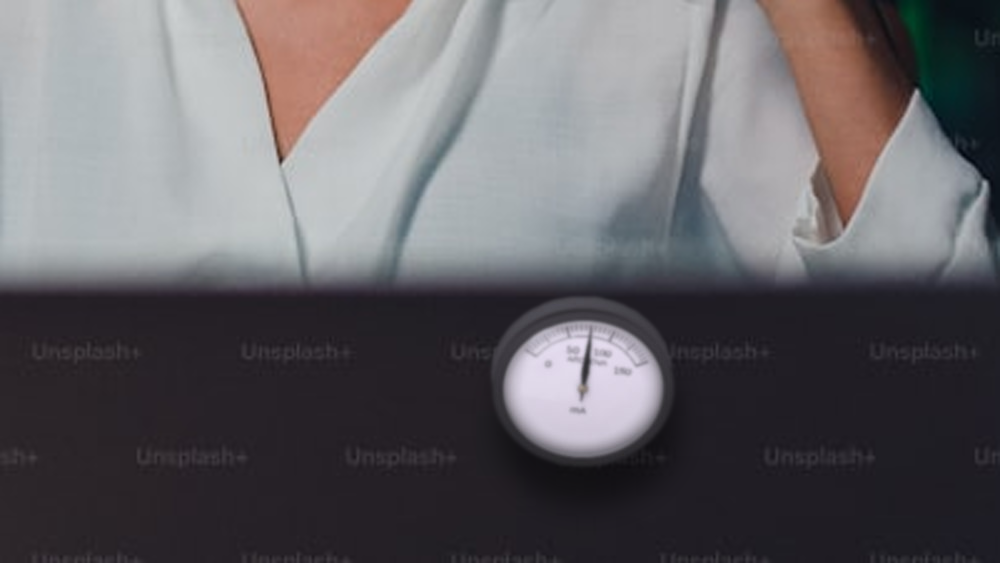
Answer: 75 mA
